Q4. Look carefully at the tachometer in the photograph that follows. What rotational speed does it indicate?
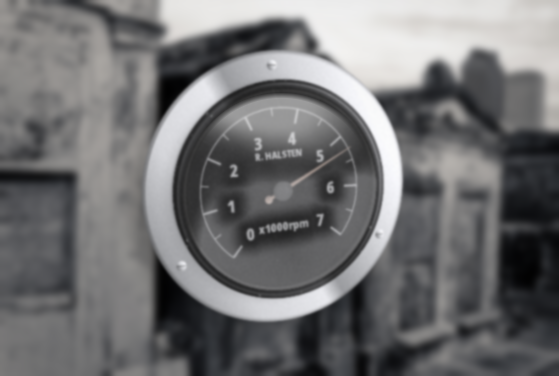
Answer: 5250 rpm
